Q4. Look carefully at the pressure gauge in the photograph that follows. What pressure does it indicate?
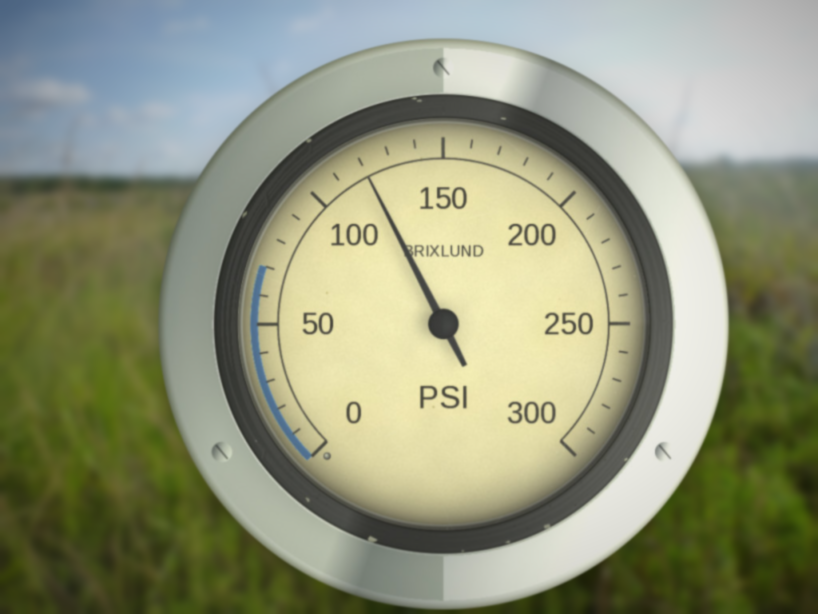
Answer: 120 psi
